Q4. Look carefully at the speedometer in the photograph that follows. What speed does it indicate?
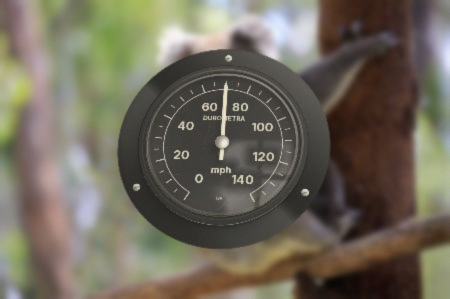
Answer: 70 mph
